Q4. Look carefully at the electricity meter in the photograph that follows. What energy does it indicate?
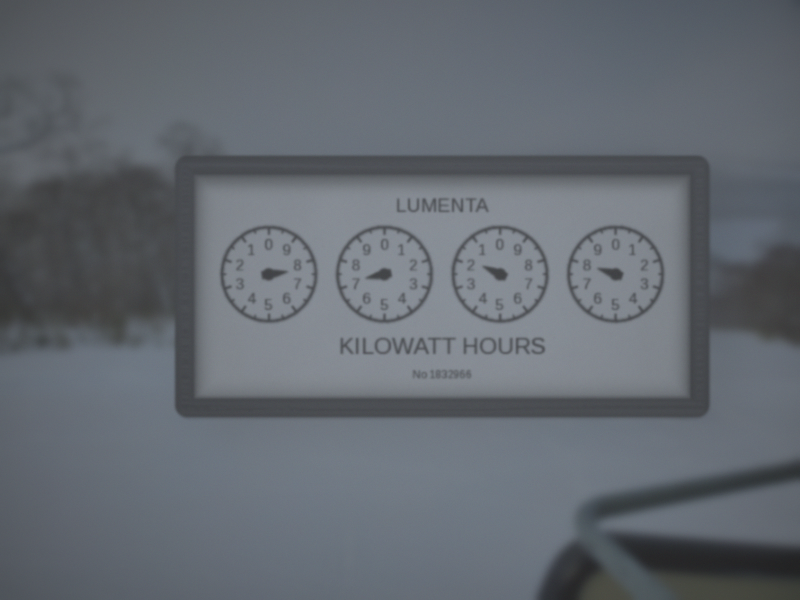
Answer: 7718 kWh
